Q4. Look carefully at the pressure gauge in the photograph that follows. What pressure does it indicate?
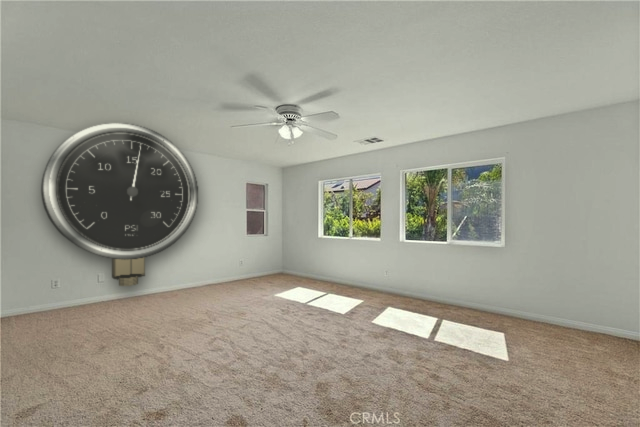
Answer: 16 psi
